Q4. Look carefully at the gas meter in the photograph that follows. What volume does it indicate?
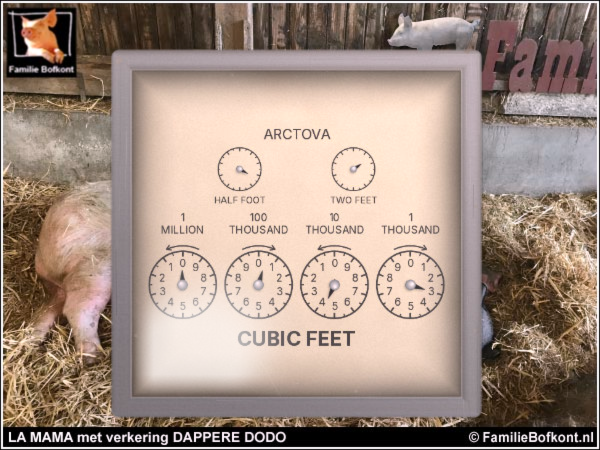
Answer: 4300 ft³
